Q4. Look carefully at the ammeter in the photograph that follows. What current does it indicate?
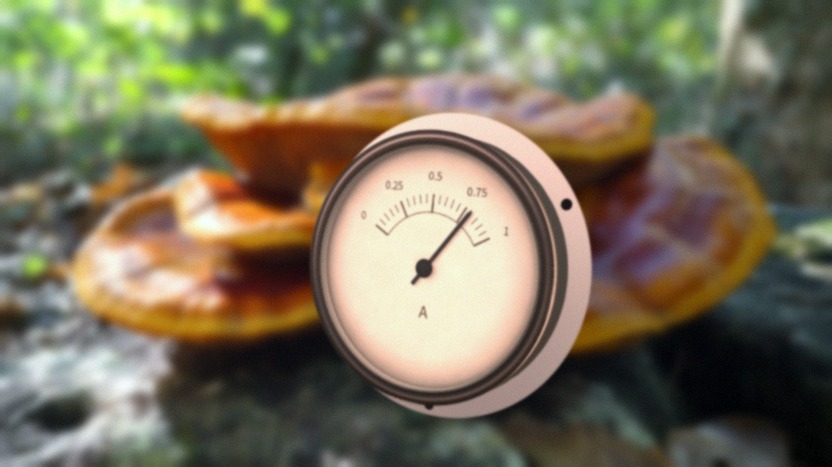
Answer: 0.8 A
